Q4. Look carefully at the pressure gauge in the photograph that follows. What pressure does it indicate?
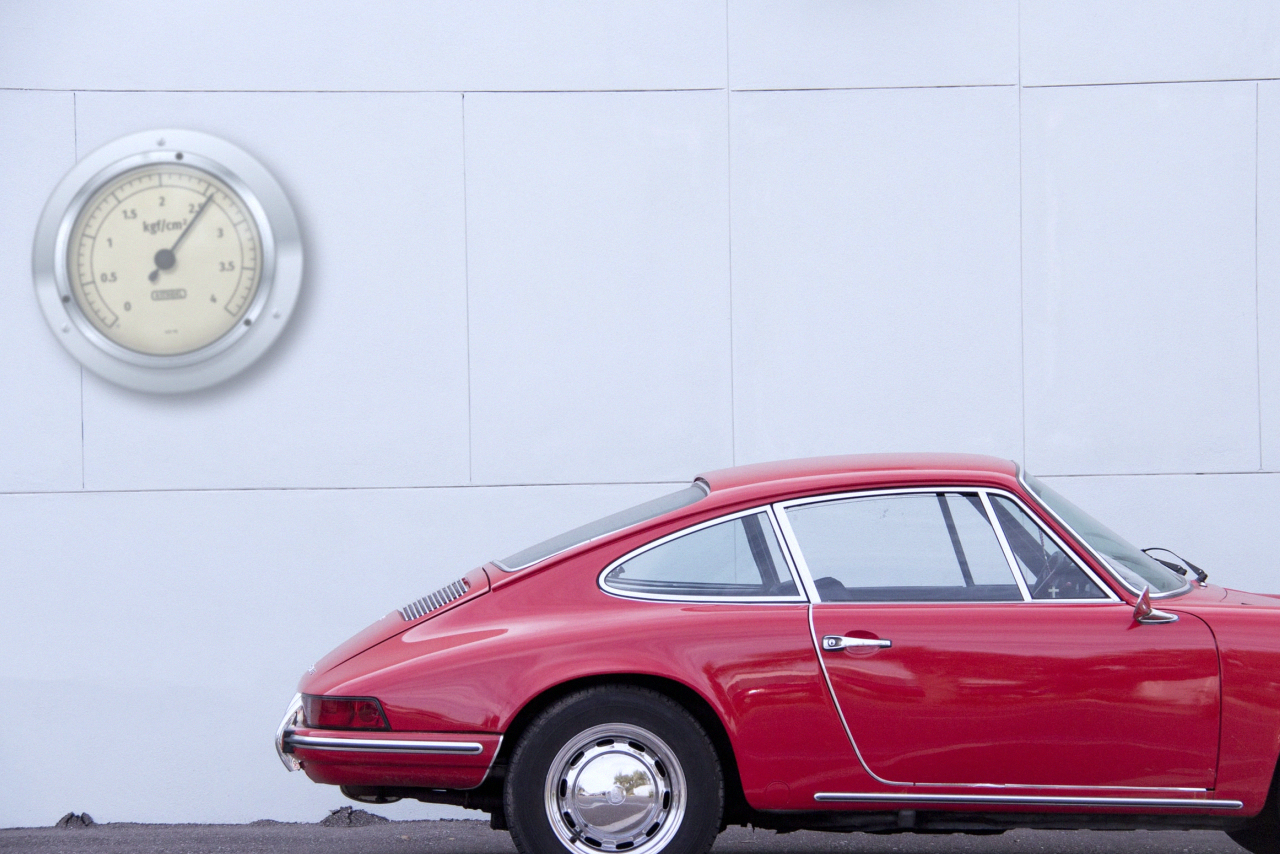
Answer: 2.6 kg/cm²
